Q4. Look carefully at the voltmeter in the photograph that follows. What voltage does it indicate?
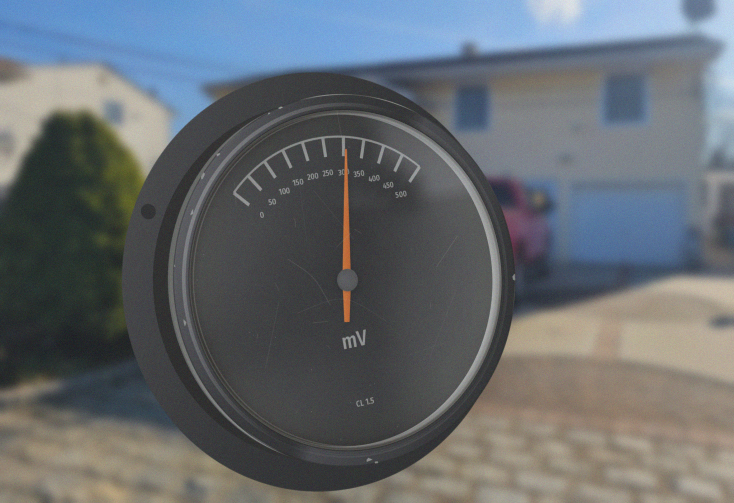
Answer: 300 mV
